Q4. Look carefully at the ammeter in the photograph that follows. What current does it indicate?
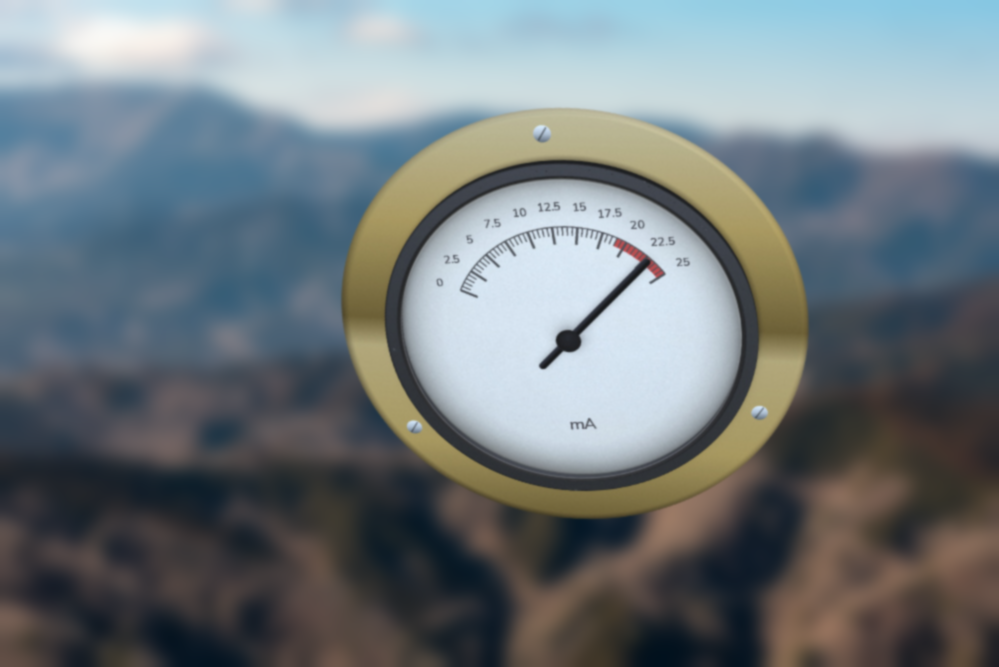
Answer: 22.5 mA
